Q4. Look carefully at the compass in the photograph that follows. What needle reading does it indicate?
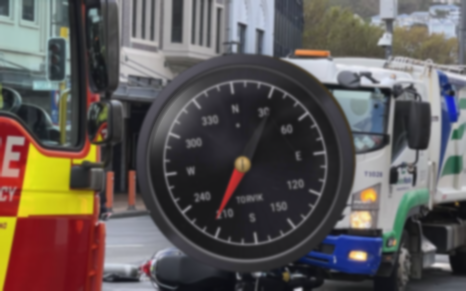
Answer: 215 °
